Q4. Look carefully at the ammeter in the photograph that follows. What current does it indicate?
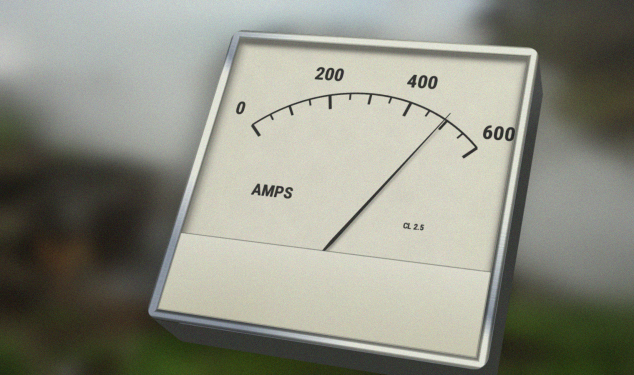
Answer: 500 A
